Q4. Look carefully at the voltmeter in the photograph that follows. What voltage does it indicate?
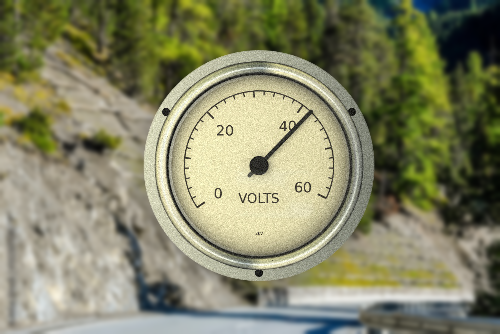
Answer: 42 V
